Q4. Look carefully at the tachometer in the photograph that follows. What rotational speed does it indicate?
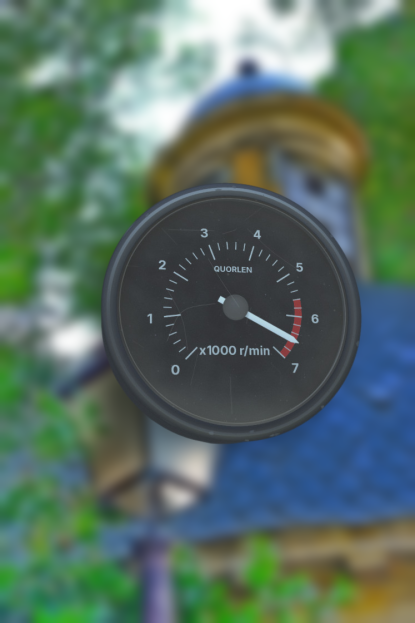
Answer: 6600 rpm
